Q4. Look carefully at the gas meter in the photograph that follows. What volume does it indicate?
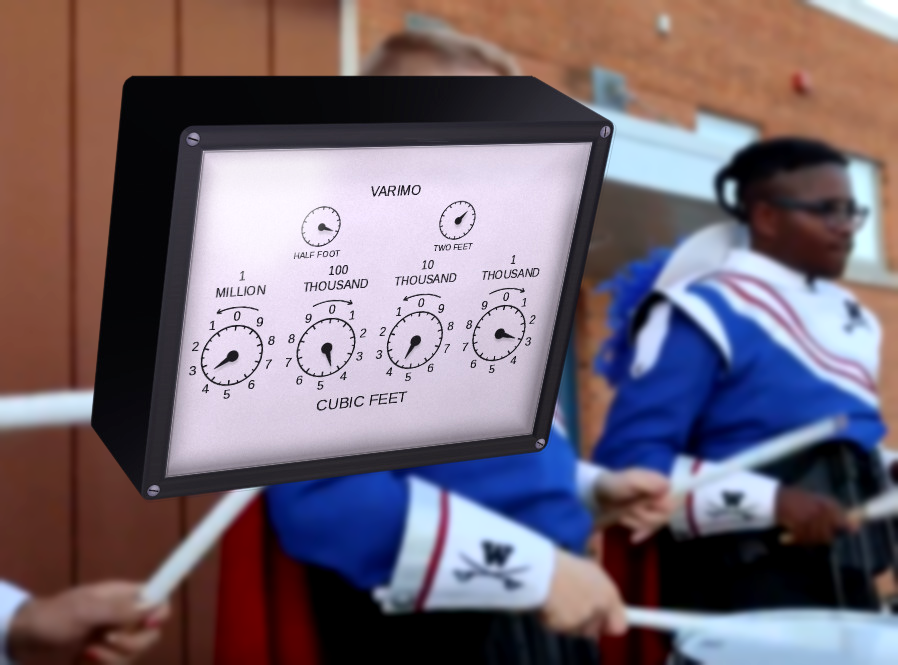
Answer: 344300 ft³
